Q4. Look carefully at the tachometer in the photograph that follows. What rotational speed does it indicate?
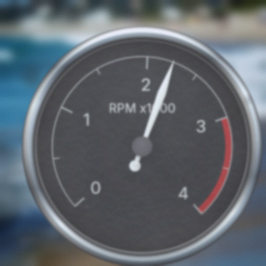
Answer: 2250 rpm
